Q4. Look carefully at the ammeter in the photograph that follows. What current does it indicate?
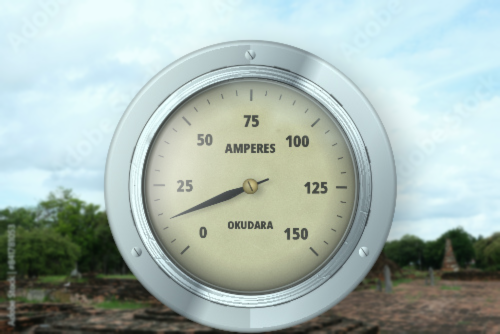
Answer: 12.5 A
